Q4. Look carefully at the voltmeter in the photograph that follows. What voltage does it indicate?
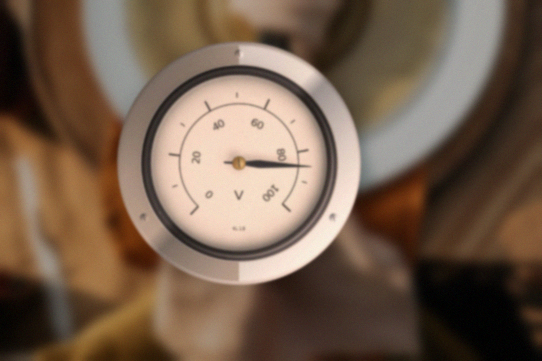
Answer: 85 V
